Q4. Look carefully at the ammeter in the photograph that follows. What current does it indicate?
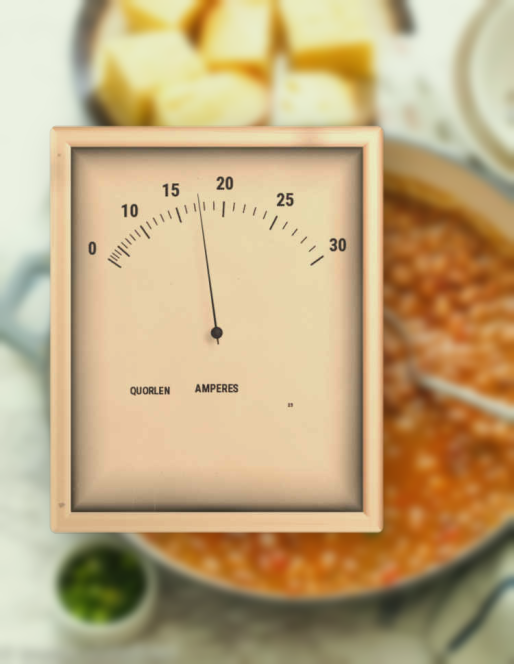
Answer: 17.5 A
